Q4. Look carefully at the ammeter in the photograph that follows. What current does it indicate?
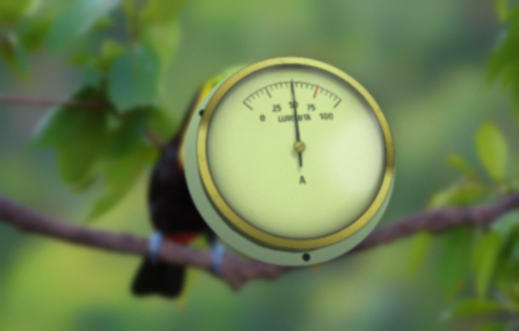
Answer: 50 A
